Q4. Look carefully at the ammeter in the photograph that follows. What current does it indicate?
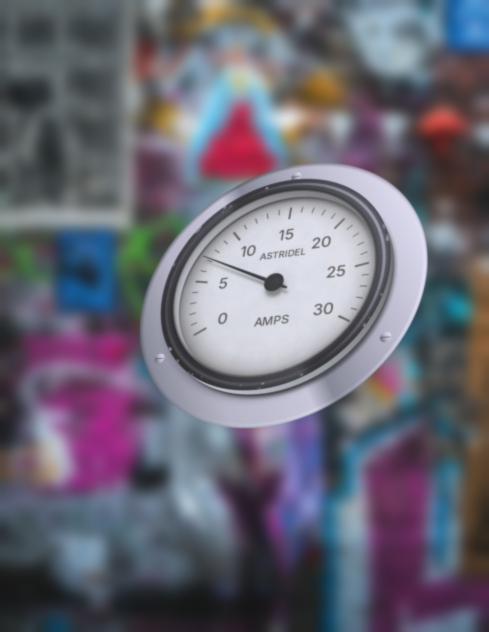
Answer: 7 A
